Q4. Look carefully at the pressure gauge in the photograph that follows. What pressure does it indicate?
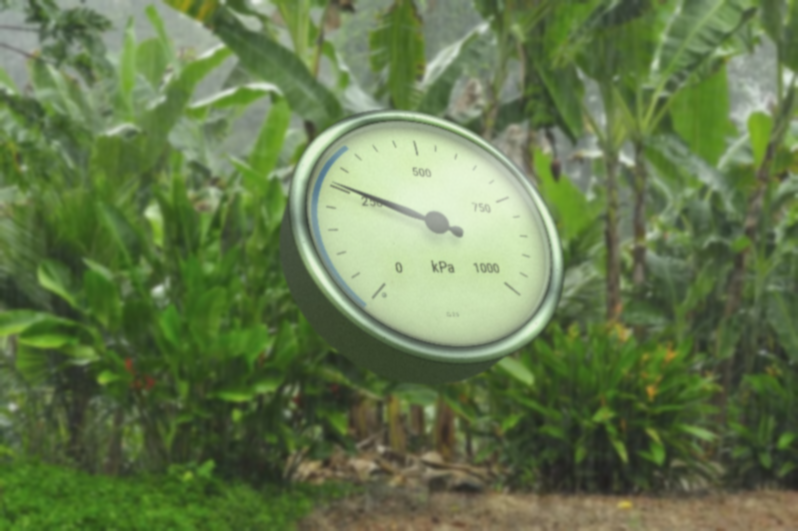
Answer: 250 kPa
